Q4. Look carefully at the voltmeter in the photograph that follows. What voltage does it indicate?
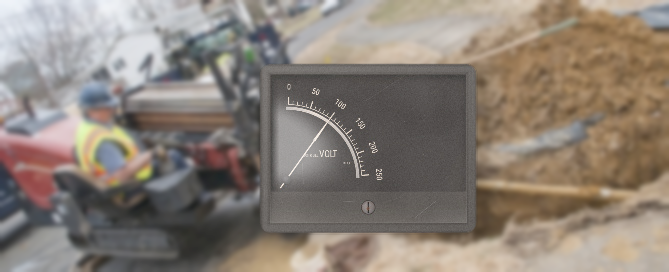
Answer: 100 V
